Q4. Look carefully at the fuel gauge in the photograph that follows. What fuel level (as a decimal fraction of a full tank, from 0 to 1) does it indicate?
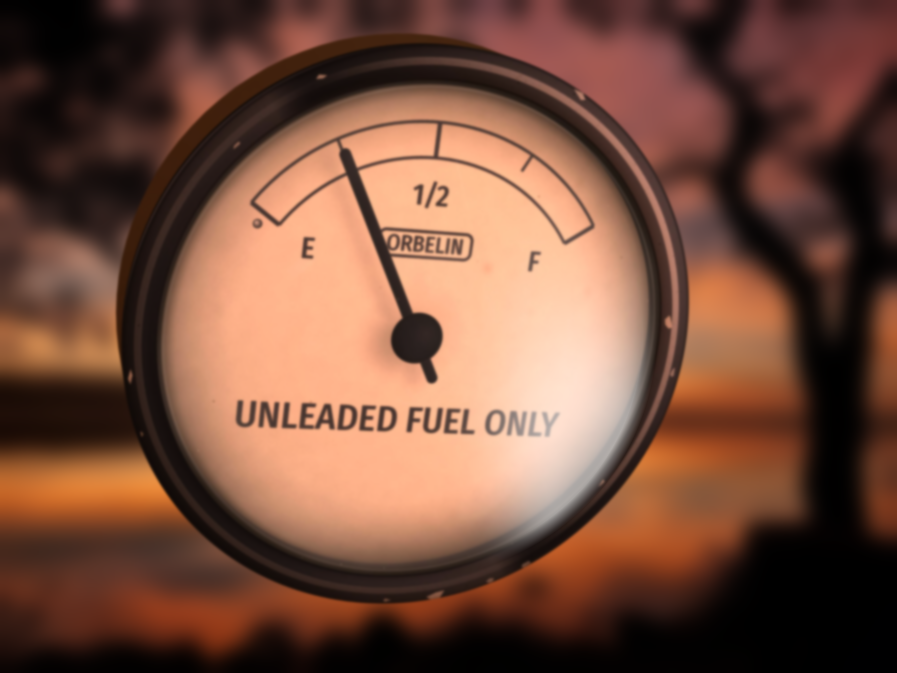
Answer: 0.25
